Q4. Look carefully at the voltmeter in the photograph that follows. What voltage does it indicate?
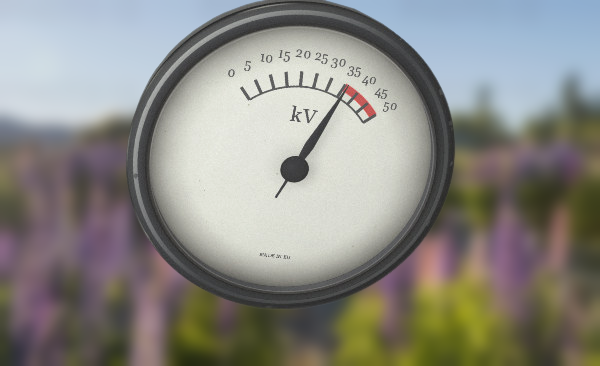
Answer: 35 kV
